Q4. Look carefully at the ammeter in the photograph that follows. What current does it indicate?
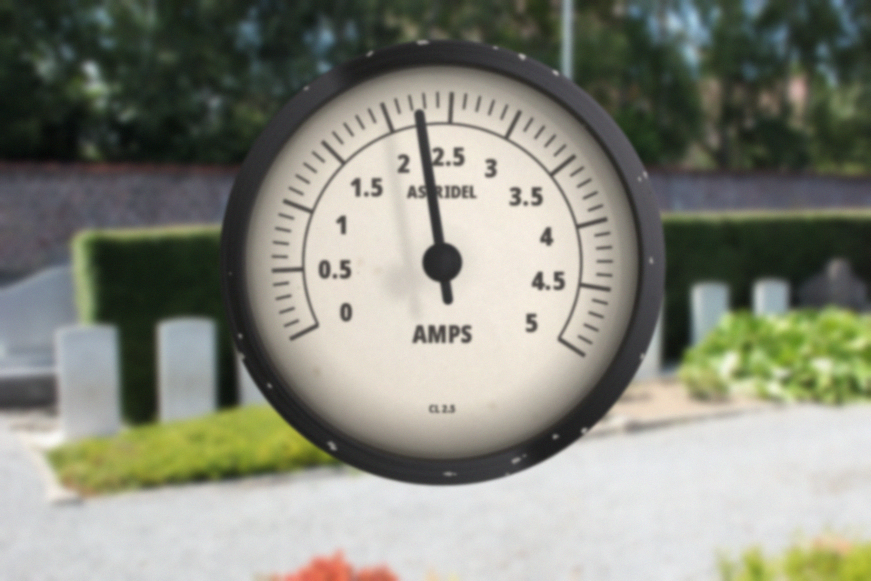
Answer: 2.25 A
